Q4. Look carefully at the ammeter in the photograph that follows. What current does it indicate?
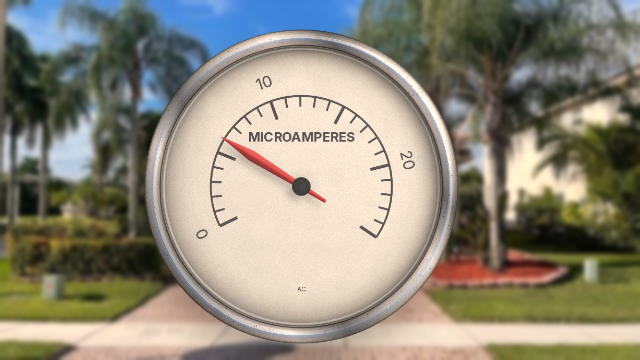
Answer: 6 µA
